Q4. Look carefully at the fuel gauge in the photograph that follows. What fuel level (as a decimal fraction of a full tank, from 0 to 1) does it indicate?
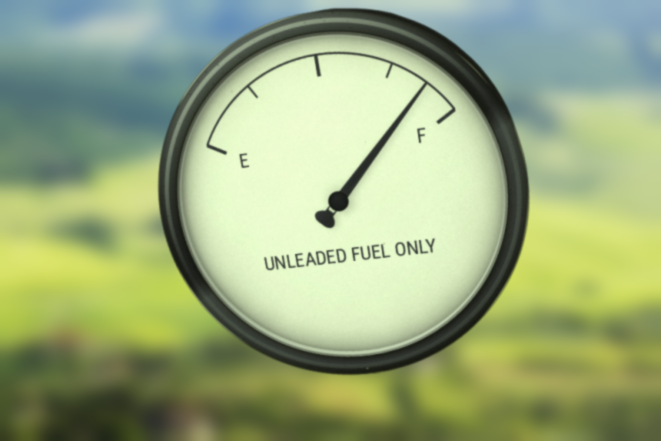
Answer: 0.875
